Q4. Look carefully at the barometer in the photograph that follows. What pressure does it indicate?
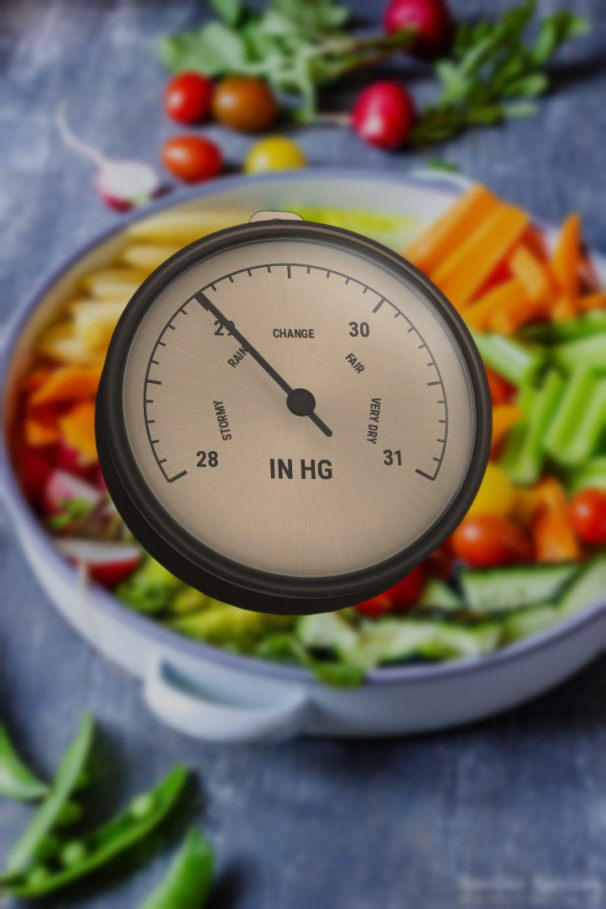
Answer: 29 inHg
